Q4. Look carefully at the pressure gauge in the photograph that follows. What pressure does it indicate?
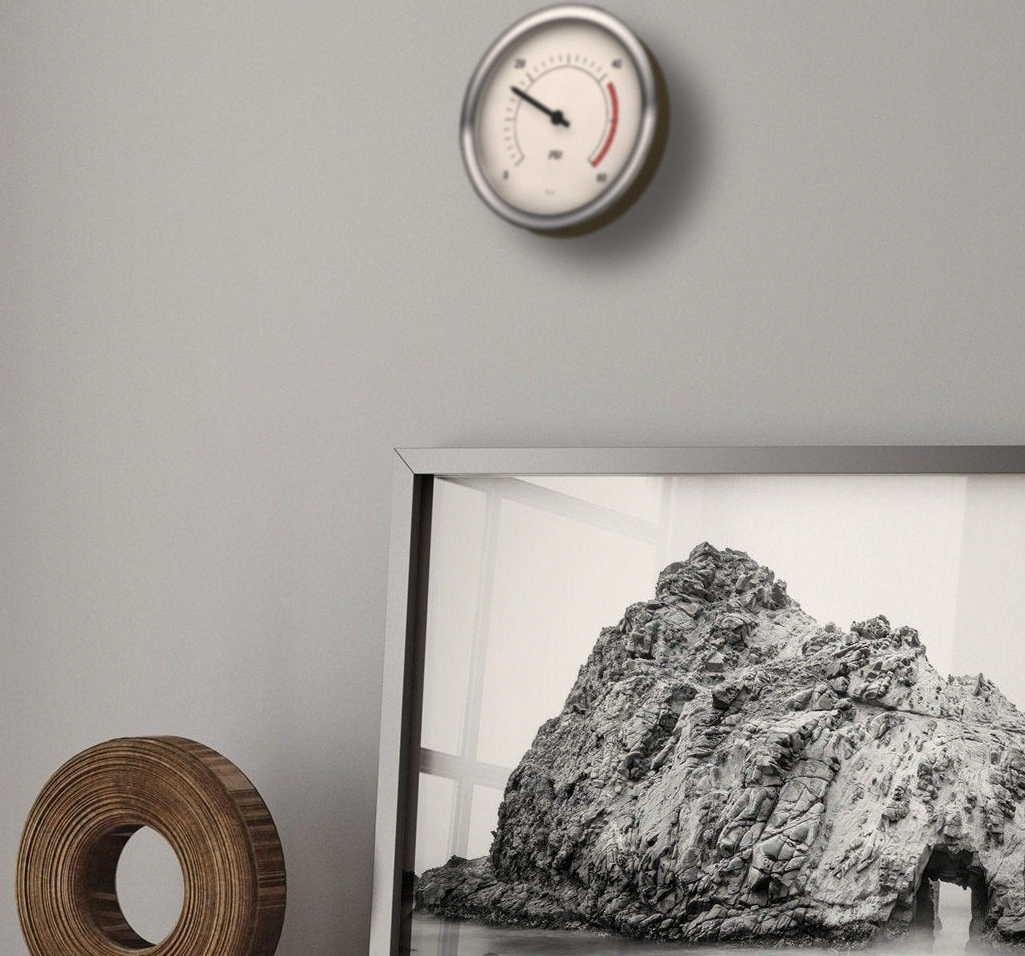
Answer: 16 psi
